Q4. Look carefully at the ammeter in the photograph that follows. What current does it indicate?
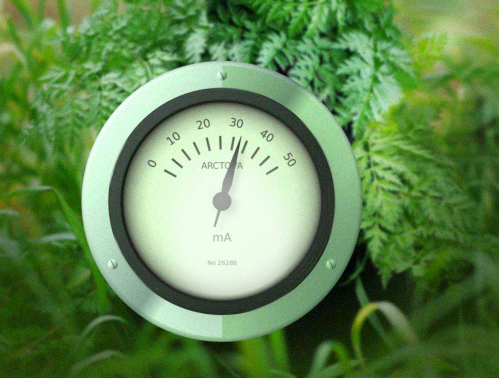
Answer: 32.5 mA
